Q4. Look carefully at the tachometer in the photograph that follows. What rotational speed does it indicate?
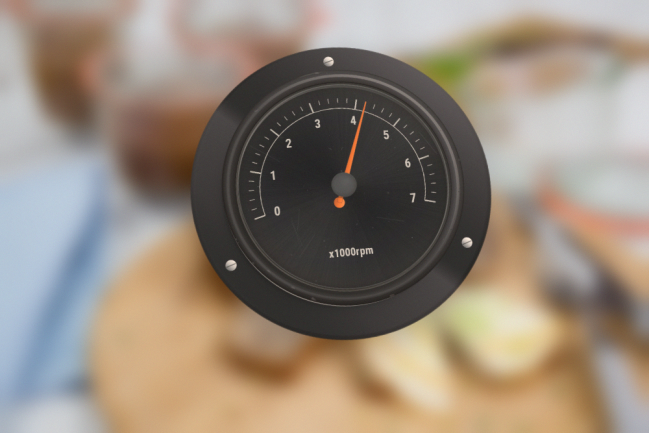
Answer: 4200 rpm
